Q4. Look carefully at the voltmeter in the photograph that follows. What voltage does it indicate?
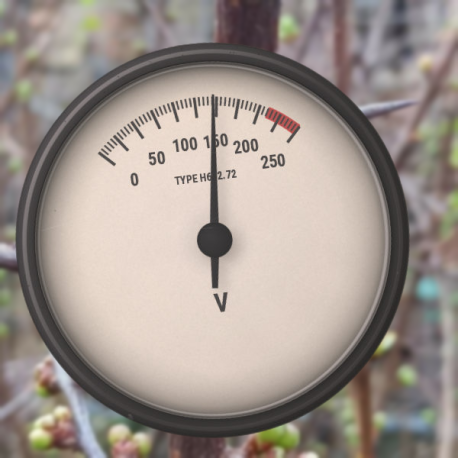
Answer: 145 V
